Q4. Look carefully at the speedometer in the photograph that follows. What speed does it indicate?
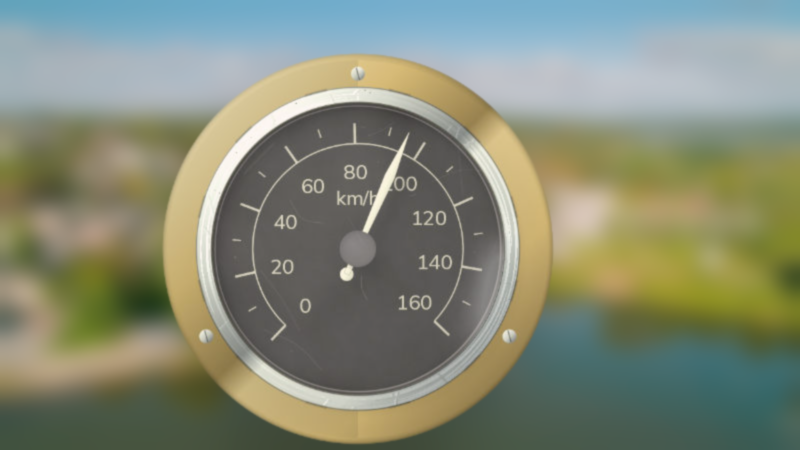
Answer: 95 km/h
